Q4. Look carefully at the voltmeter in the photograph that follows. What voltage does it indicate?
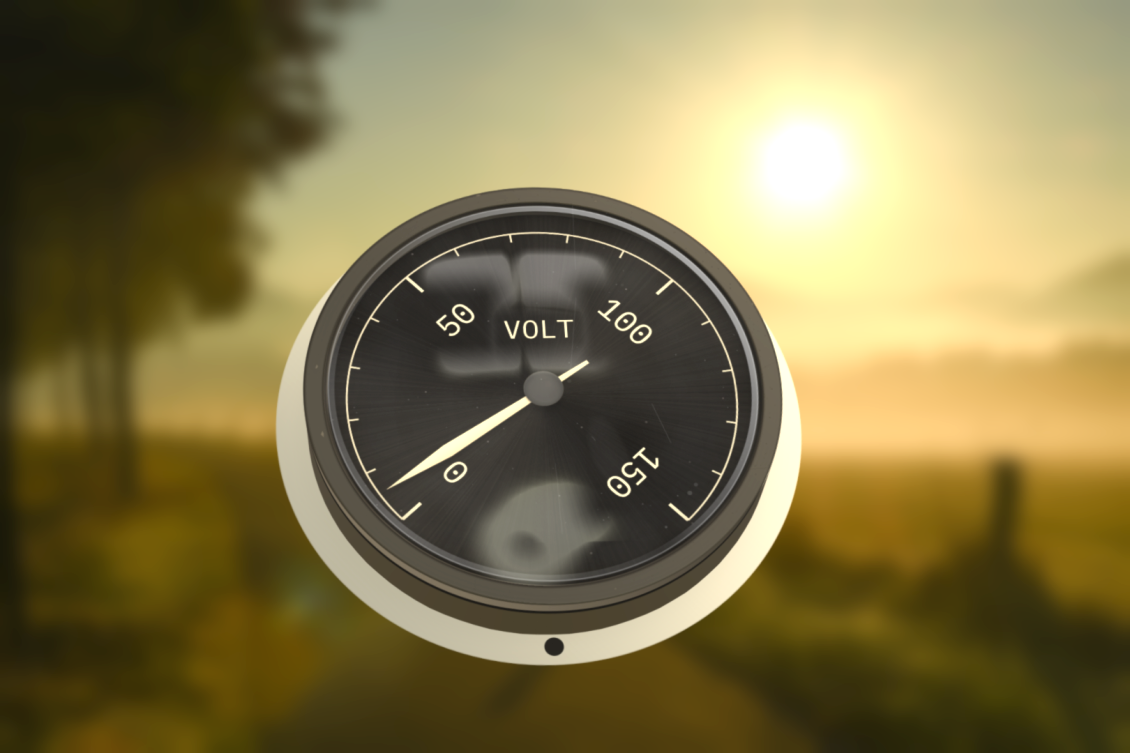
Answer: 5 V
